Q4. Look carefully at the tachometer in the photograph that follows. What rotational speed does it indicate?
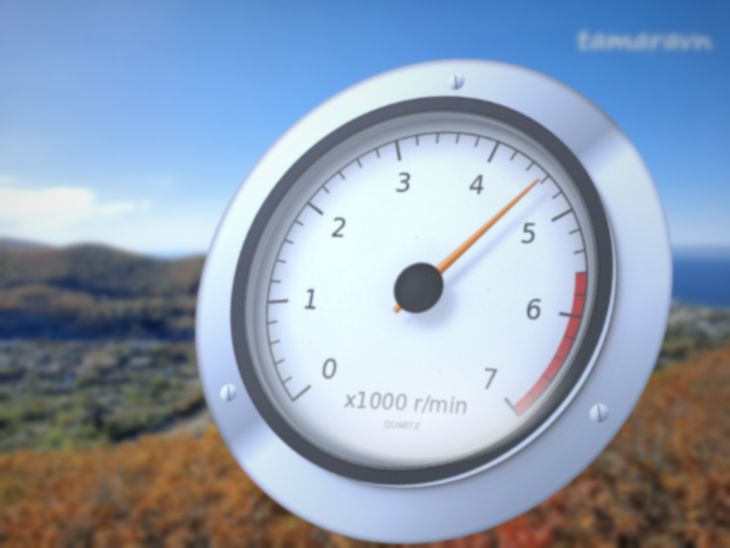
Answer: 4600 rpm
